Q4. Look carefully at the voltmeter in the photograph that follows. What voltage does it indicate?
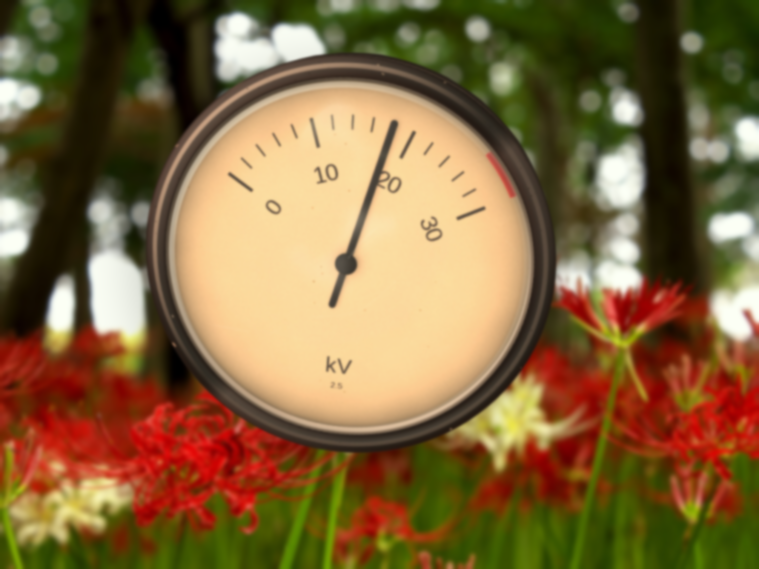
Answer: 18 kV
